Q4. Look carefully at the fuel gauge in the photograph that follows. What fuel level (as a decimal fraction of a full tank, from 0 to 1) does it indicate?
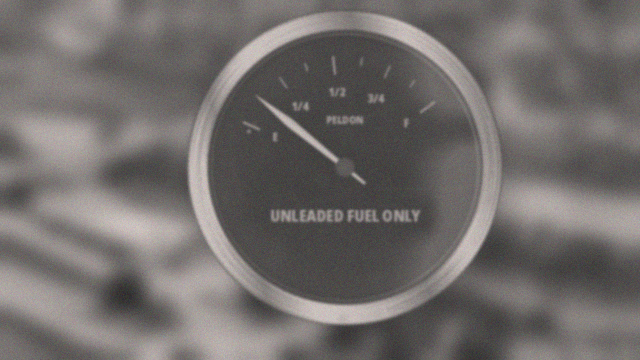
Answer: 0.125
